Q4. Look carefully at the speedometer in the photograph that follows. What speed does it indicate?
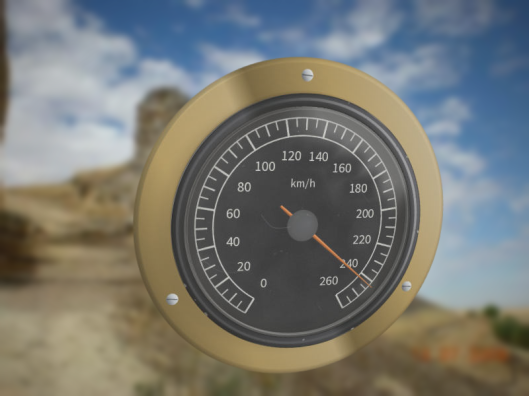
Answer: 242.5 km/h
